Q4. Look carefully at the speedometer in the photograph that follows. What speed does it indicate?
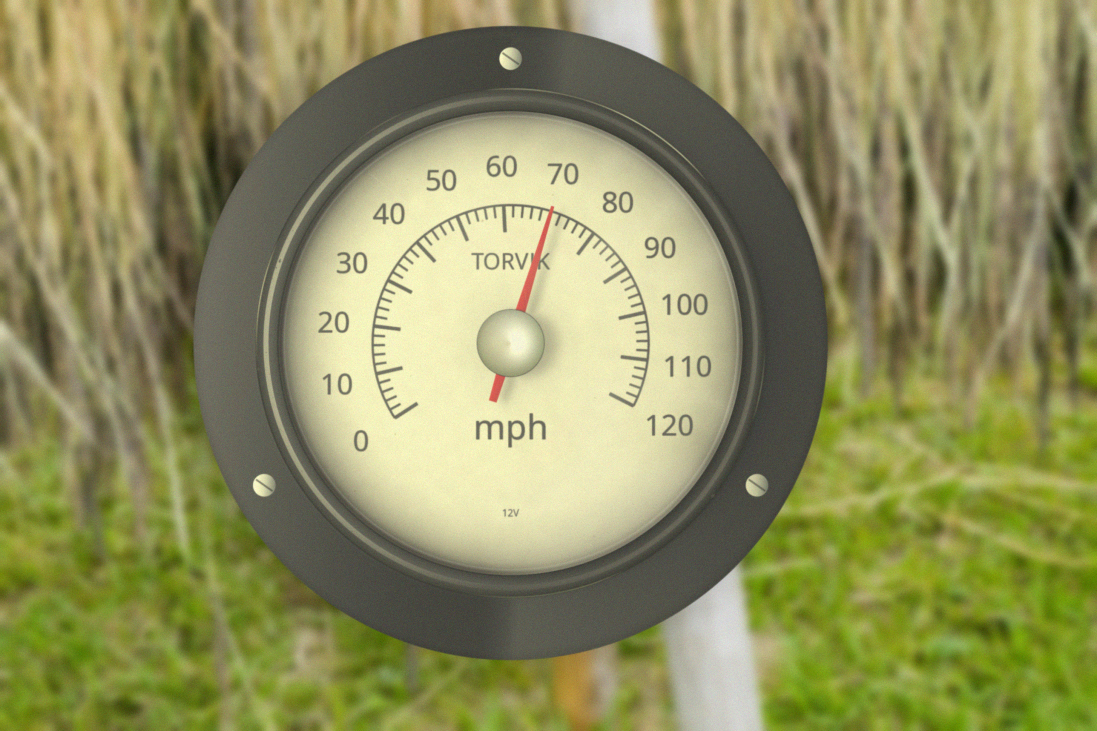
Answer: 70 mph
